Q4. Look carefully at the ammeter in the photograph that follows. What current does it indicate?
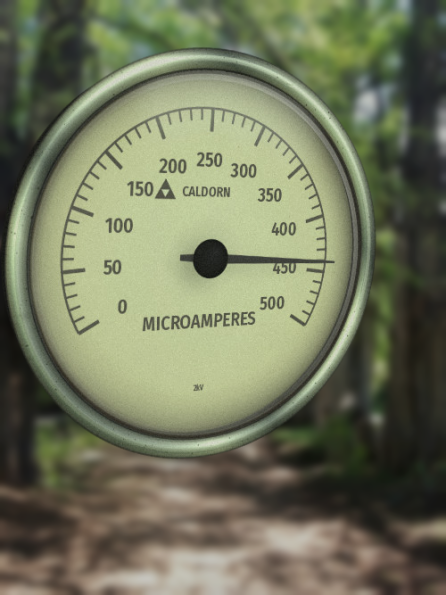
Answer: 440 µA
